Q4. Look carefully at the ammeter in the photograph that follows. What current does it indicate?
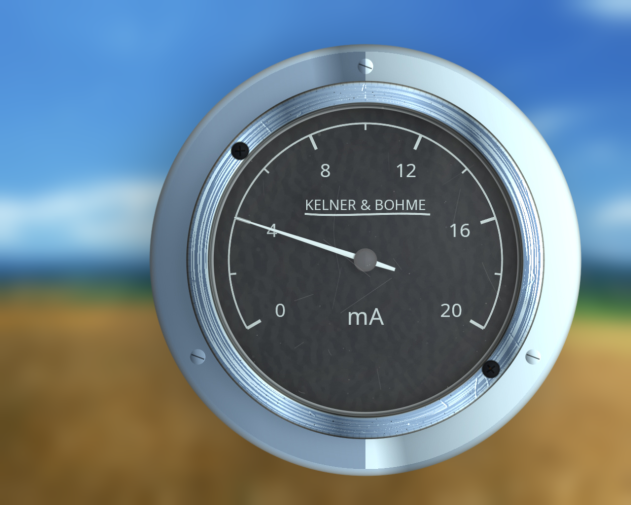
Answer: 4 mA
